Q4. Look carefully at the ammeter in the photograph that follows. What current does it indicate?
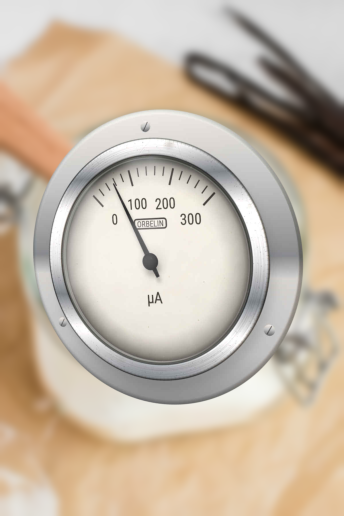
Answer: 60 µA
